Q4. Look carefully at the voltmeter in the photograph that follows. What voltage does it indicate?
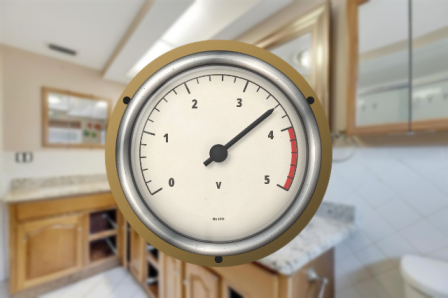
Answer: 3.6 V
